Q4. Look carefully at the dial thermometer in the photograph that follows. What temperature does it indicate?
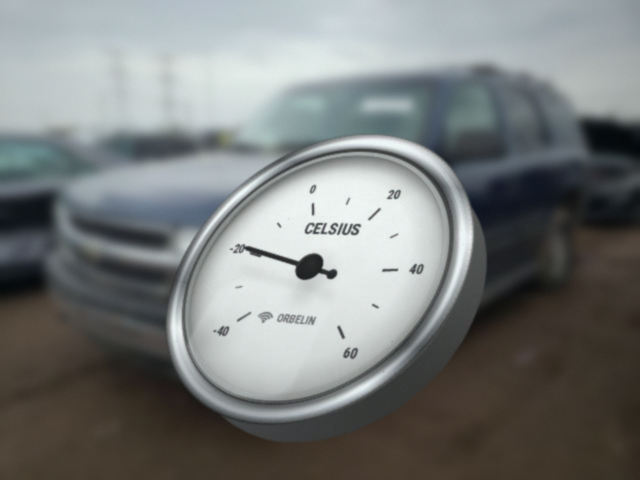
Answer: -20 °C
